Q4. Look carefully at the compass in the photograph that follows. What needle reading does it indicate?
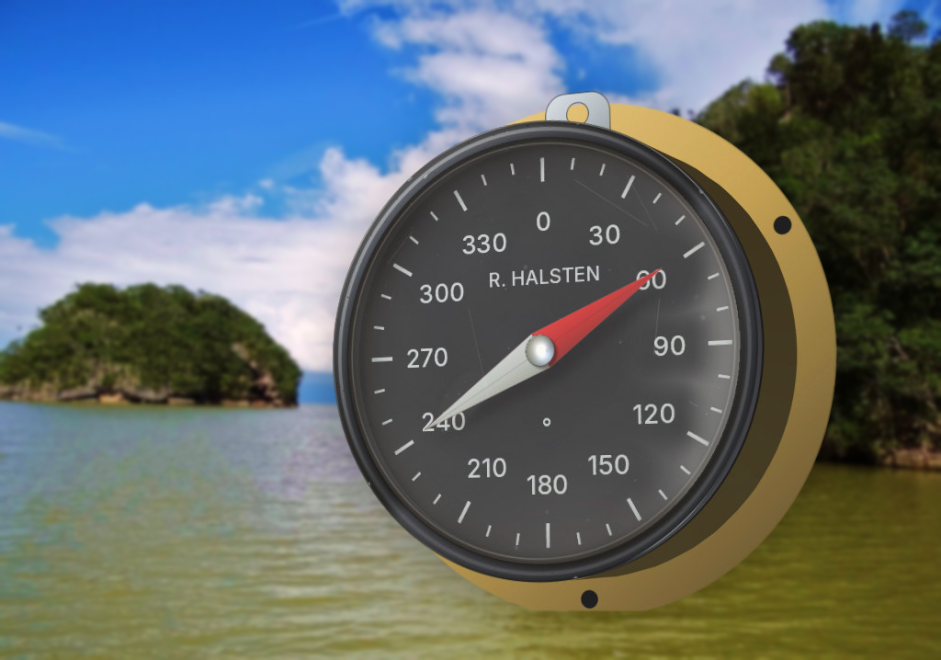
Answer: 60 °
